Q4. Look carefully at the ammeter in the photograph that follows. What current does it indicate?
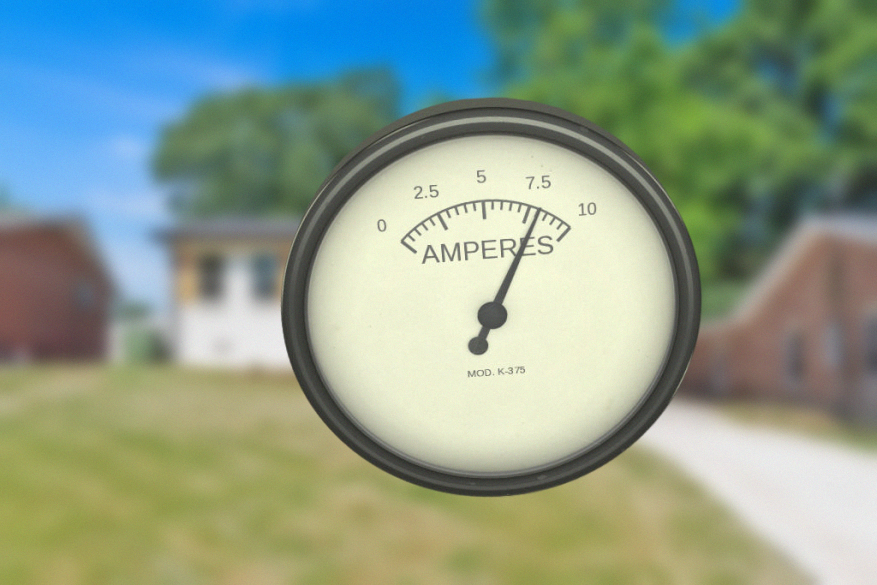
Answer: 8 A
